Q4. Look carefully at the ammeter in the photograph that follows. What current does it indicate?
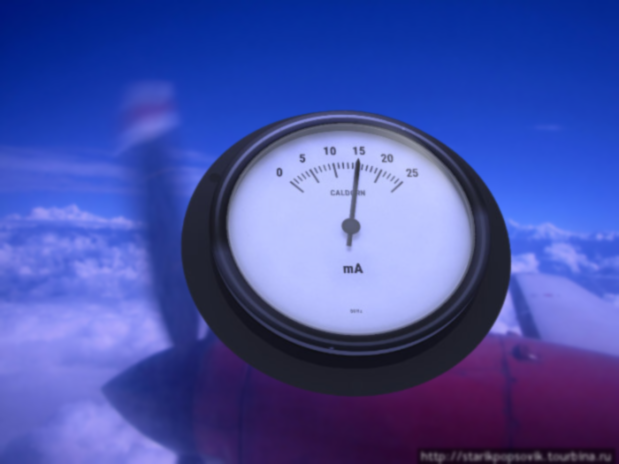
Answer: 15 mA
